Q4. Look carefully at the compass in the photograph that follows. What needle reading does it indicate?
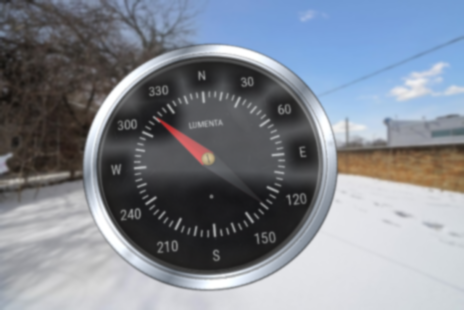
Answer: 315 °
